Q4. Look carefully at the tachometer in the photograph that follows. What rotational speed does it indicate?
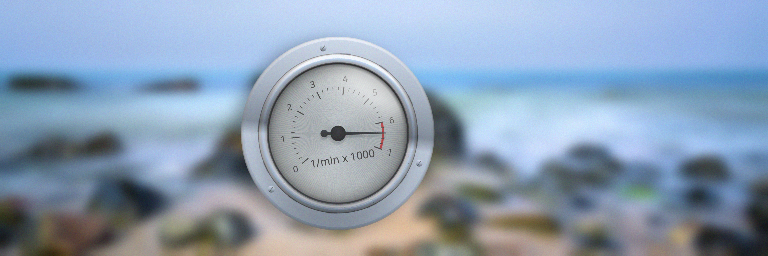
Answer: 6400 rpm
